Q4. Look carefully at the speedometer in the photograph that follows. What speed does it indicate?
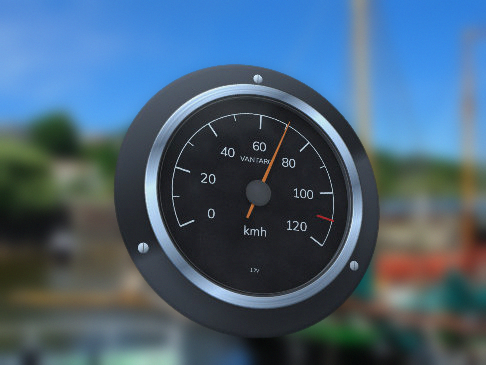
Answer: 70 km/h
